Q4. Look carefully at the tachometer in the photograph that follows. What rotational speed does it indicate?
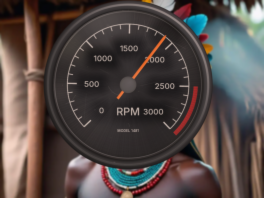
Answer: 1900 rpm
